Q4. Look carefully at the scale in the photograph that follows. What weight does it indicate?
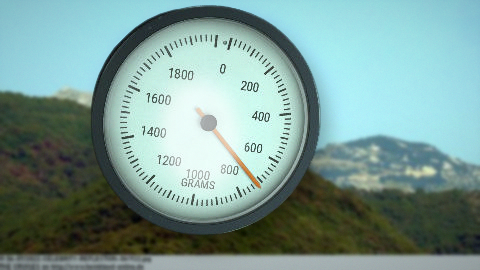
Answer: 720 g
